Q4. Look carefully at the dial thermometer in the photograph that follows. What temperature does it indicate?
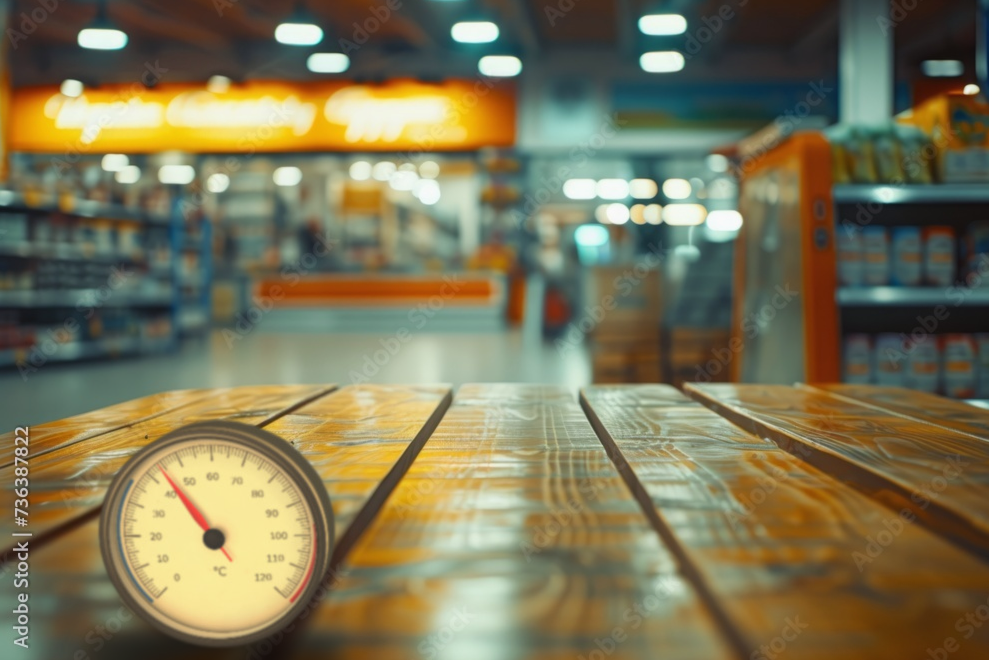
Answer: 45 °C
